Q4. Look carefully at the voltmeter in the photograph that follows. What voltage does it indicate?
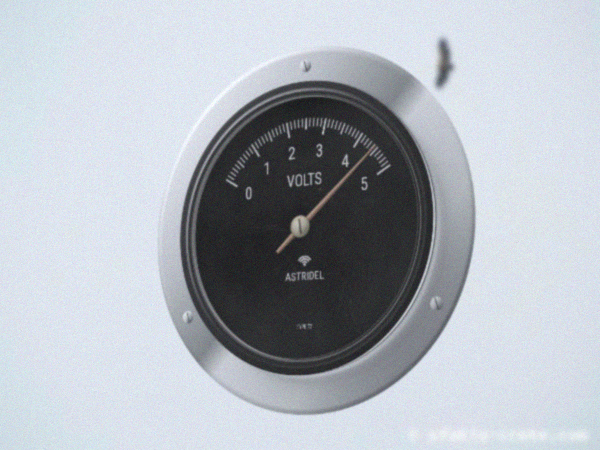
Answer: 4.5 V
